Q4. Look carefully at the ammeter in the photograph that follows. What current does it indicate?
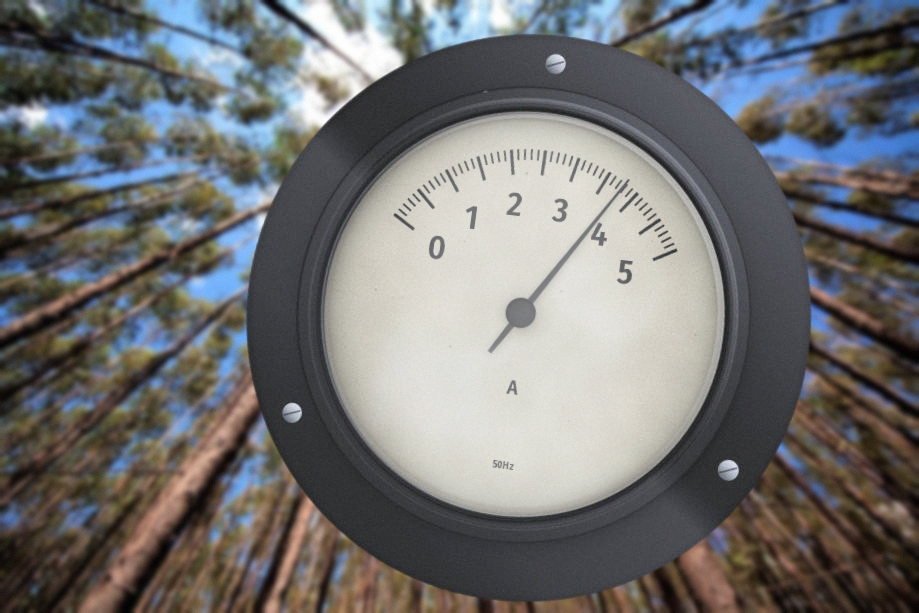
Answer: 3.8 A
